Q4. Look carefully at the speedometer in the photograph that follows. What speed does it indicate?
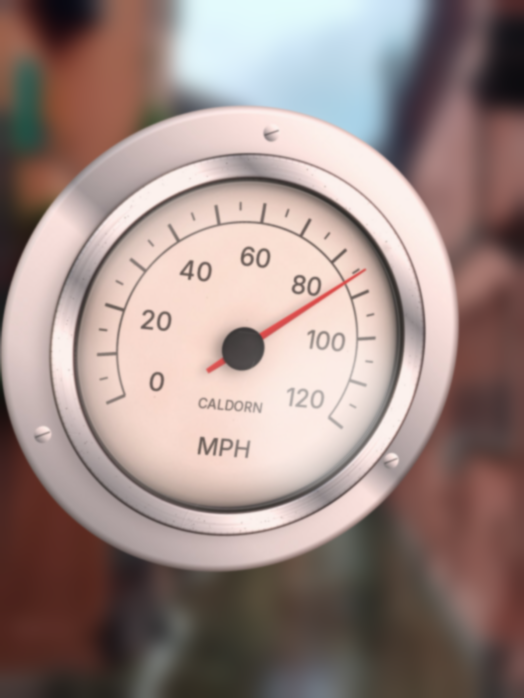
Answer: 85 mph
